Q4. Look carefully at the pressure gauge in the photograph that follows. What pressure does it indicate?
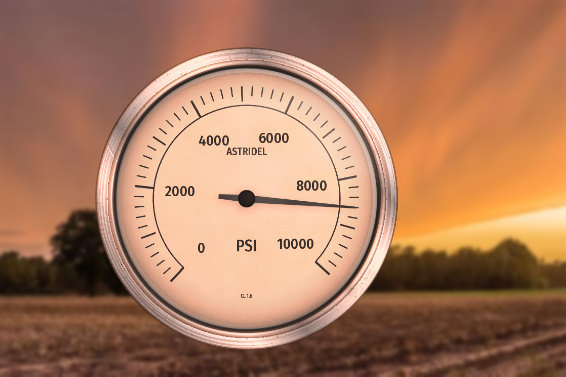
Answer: 8600 psi
